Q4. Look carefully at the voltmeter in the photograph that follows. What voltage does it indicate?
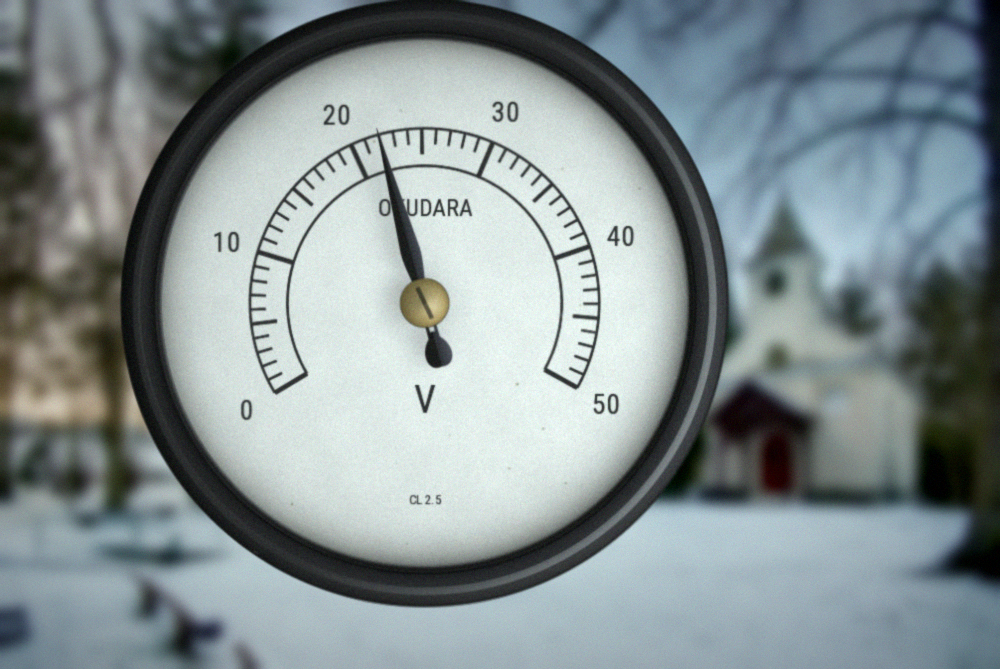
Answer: 22 V
